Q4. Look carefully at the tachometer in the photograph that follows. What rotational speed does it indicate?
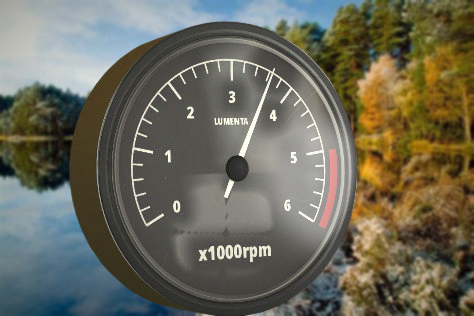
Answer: 3600 rpm
